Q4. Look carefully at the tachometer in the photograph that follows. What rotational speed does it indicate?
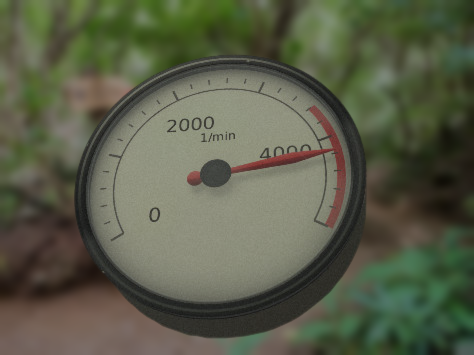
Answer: 4200 rpm
